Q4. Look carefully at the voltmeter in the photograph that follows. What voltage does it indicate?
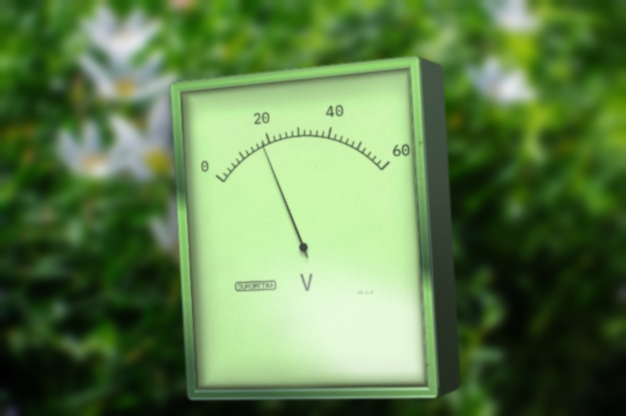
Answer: 18 V
